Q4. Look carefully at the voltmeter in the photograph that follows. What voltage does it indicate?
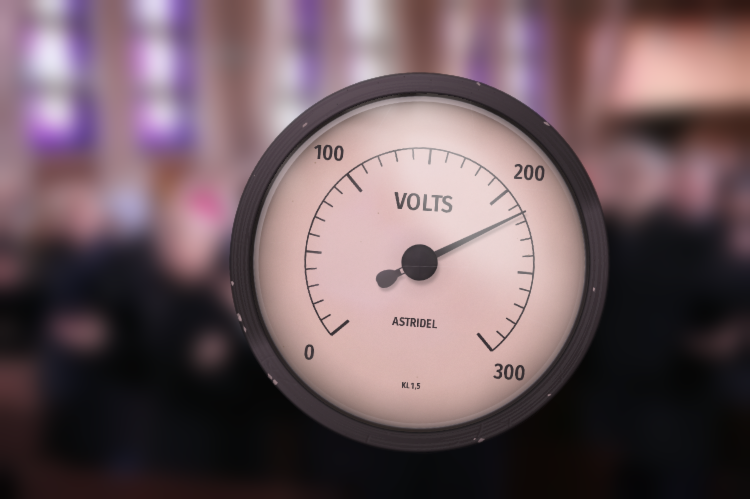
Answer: 215 V
